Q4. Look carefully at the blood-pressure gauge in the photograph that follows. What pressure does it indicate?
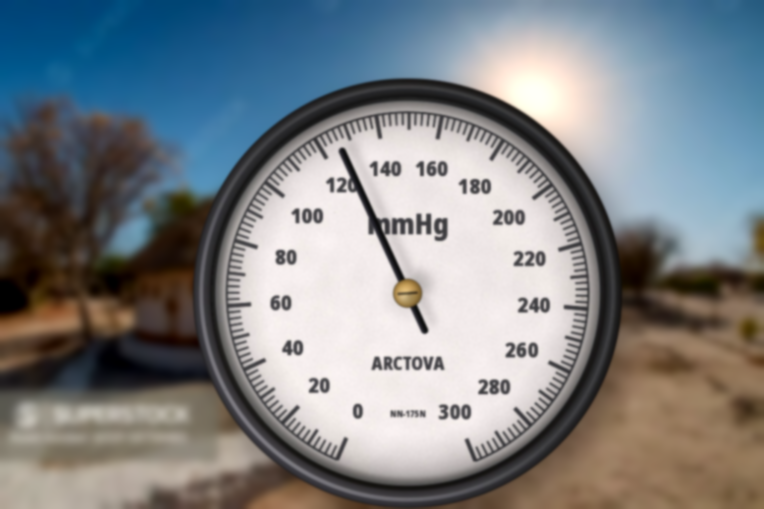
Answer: 126 mmHg
